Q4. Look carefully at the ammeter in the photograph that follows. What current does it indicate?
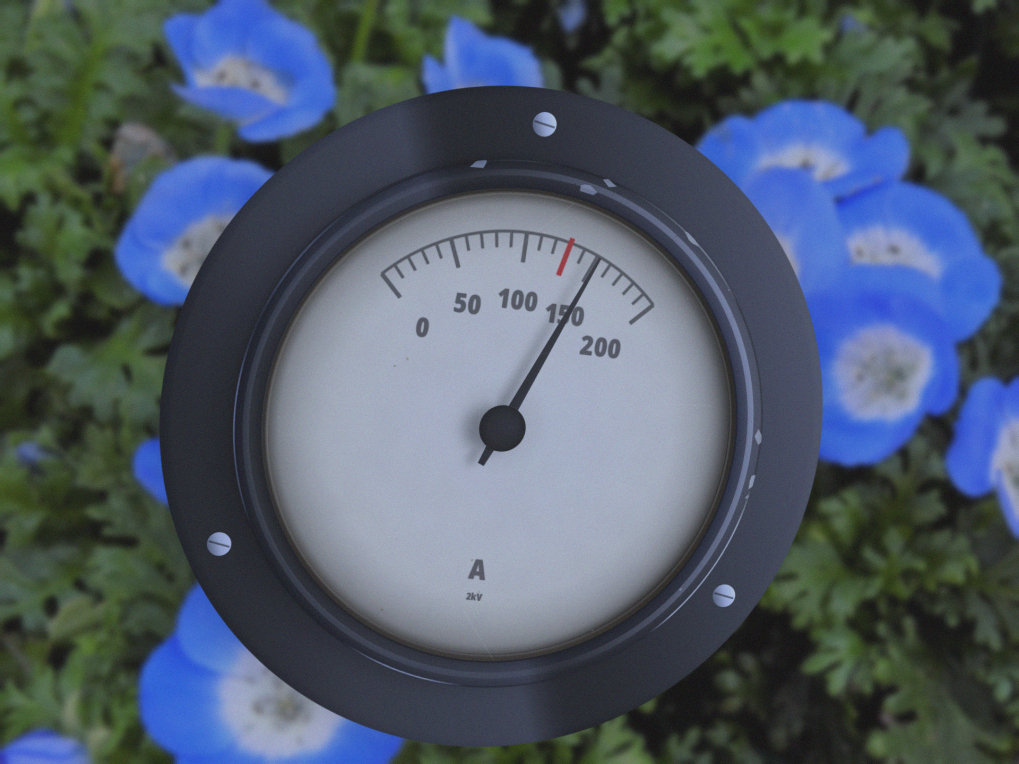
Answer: 150 A
